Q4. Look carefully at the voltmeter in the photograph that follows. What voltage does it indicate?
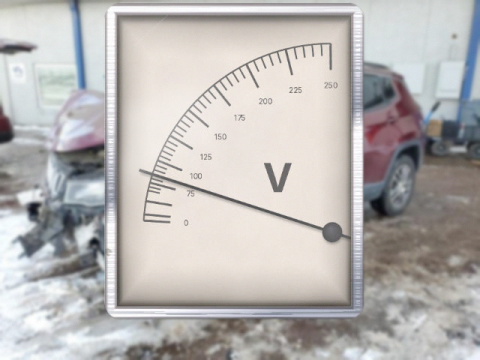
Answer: 85 V
